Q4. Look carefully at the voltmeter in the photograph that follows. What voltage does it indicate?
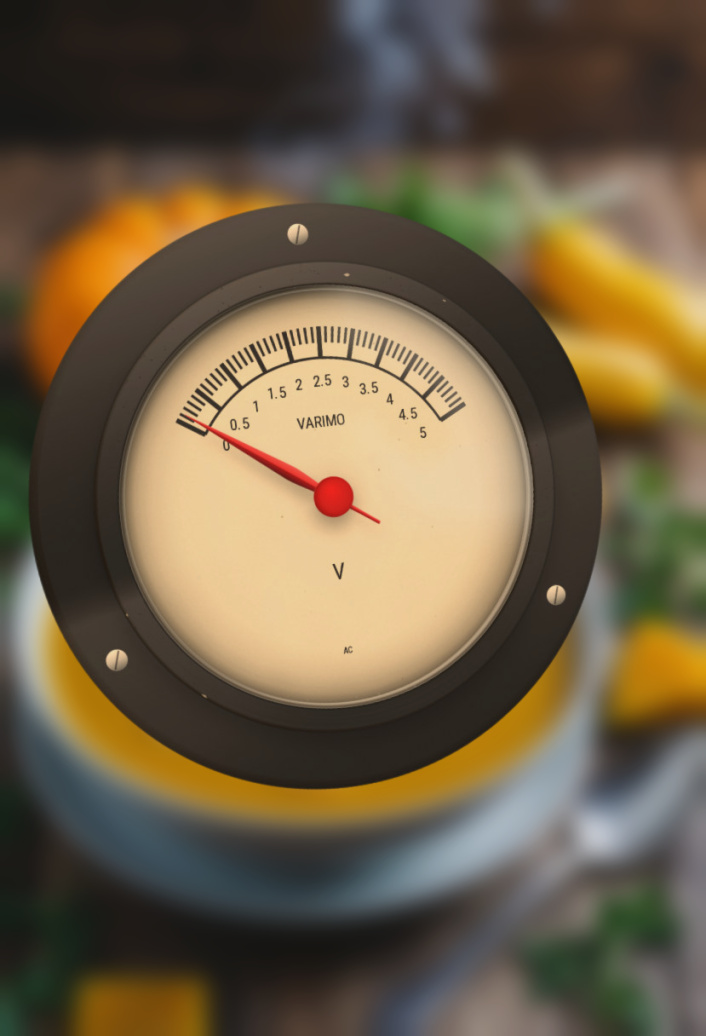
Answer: 0.1 V
